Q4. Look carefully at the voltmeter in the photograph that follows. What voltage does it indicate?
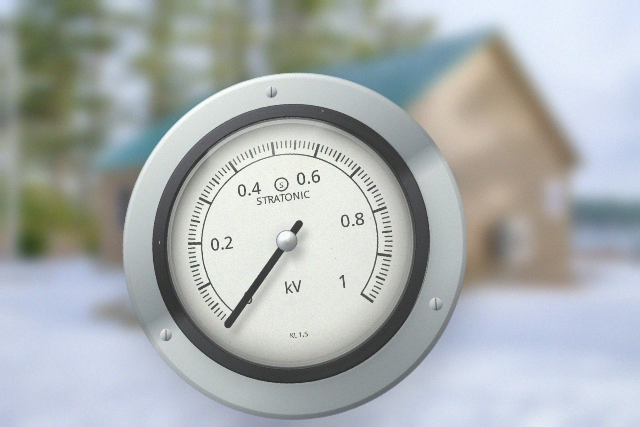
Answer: 0 kV
